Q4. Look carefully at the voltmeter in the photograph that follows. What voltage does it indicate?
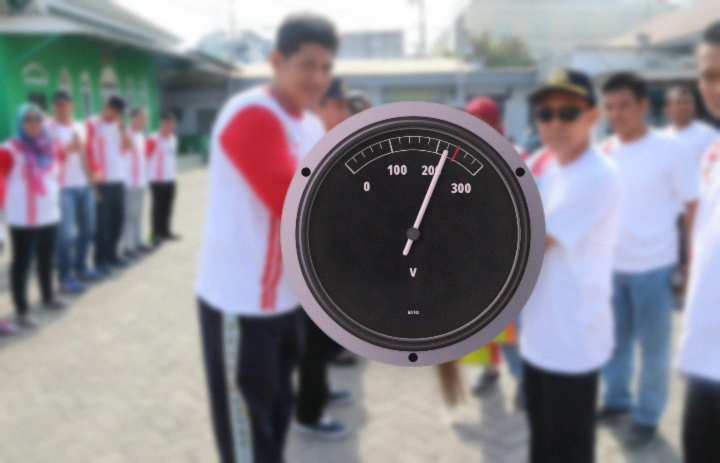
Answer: 220 V
